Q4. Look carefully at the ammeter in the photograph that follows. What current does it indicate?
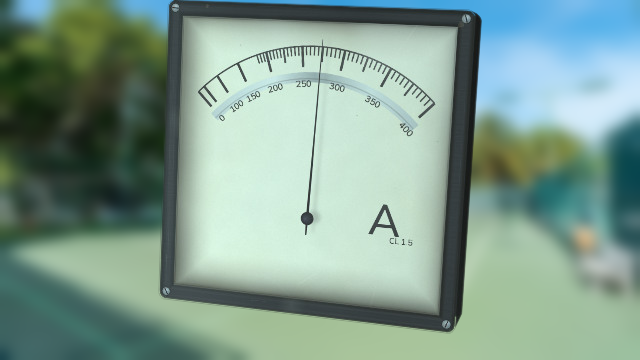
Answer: 275 A
